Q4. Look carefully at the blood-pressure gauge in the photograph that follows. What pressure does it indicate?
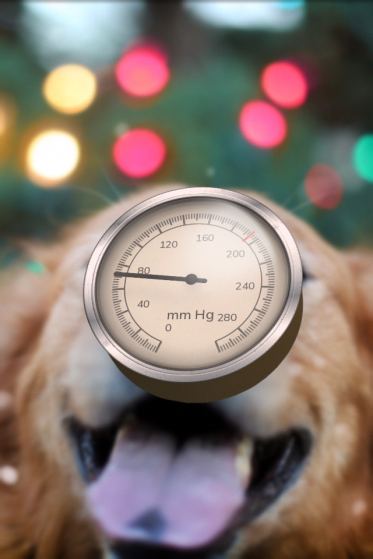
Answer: 70 mmHg
